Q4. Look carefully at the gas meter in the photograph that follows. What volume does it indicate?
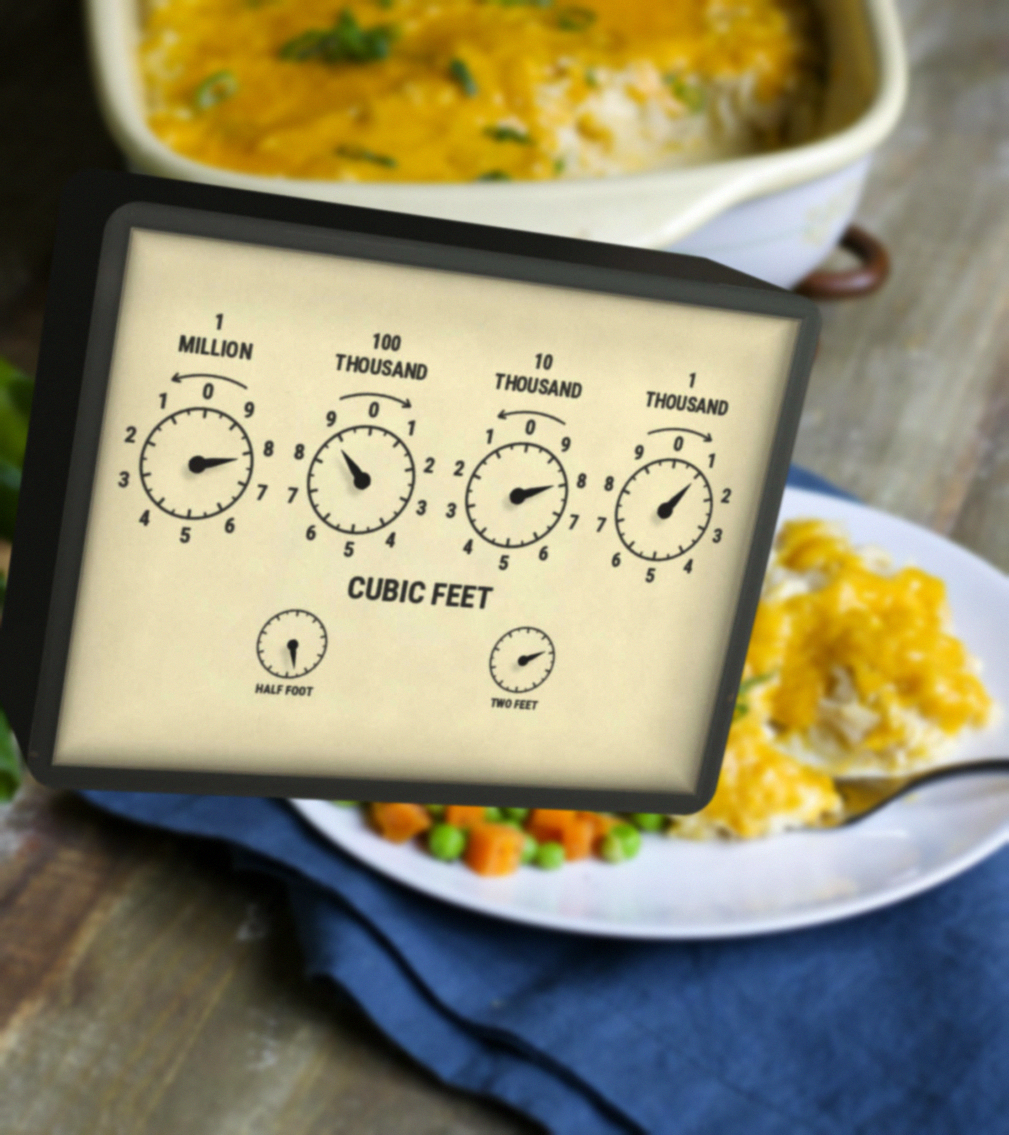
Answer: 788100 ft³
